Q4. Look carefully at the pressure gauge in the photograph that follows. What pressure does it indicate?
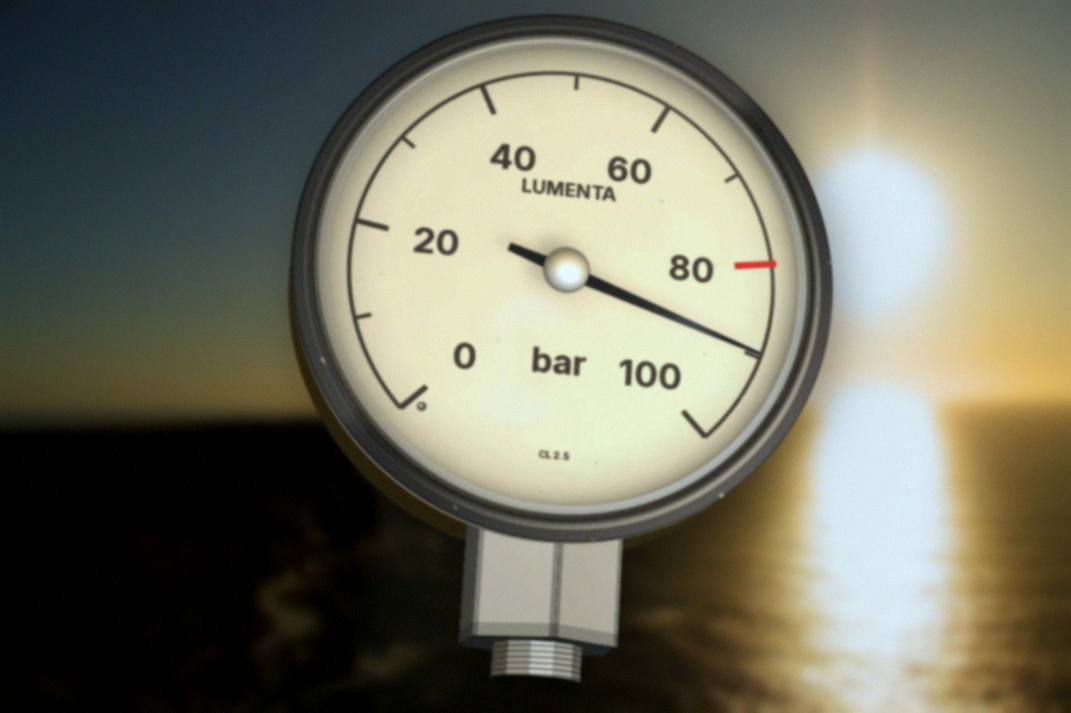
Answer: 90 bar
